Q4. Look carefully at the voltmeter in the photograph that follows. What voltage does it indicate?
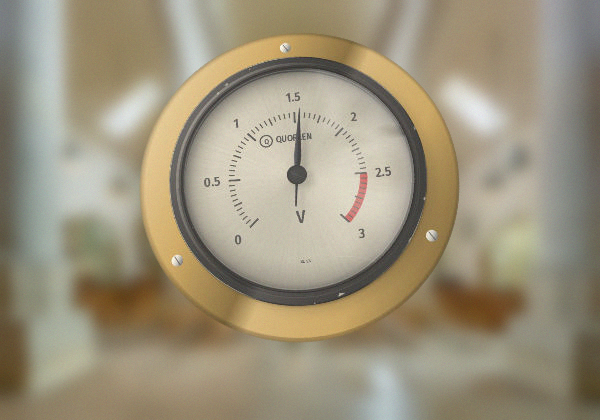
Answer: 1.55 V
